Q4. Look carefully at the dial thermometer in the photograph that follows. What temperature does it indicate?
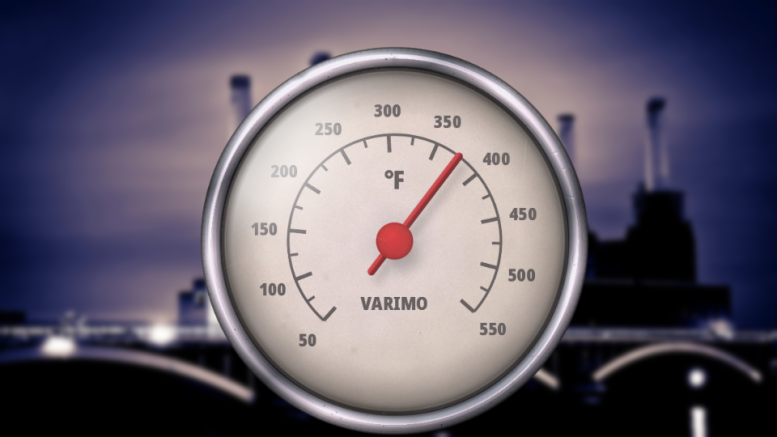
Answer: 375 °F
